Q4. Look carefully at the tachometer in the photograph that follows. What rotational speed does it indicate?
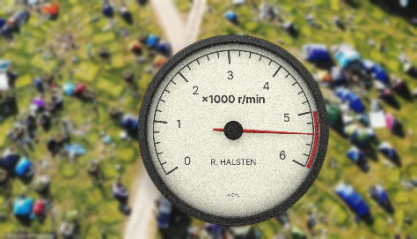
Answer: 5400 rpm
